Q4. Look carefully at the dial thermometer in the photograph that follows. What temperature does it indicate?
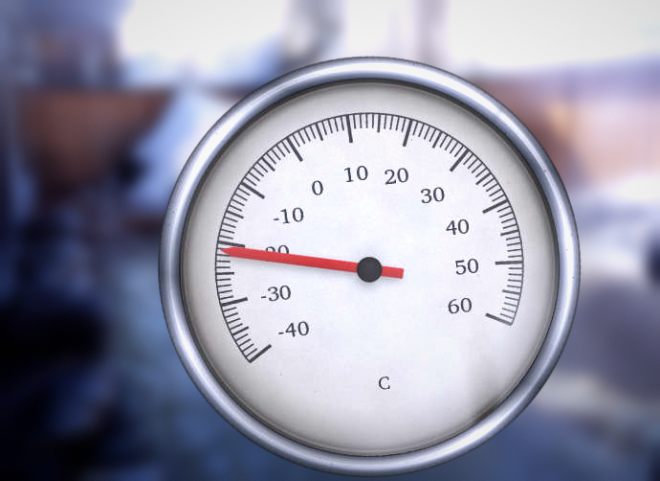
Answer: -21 °C
